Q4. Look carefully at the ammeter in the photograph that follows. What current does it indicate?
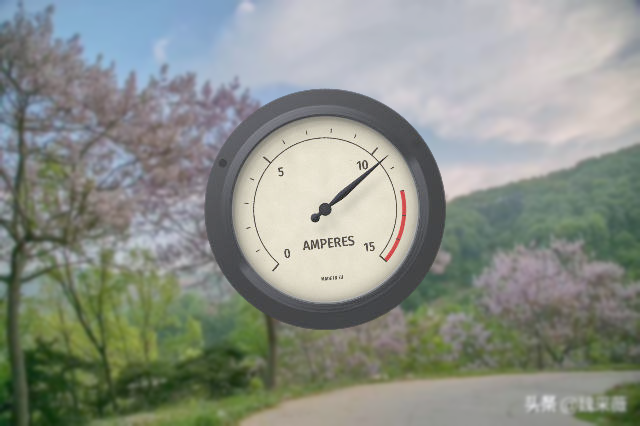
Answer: 10.5 A
